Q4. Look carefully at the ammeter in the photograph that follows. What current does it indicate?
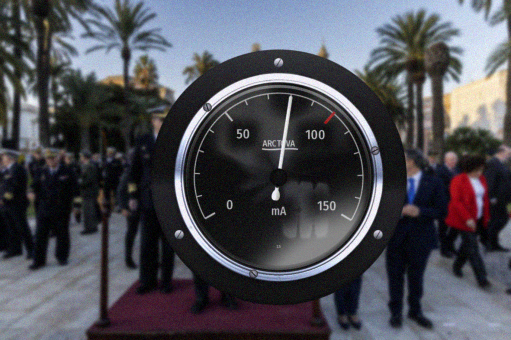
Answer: 80 mA
